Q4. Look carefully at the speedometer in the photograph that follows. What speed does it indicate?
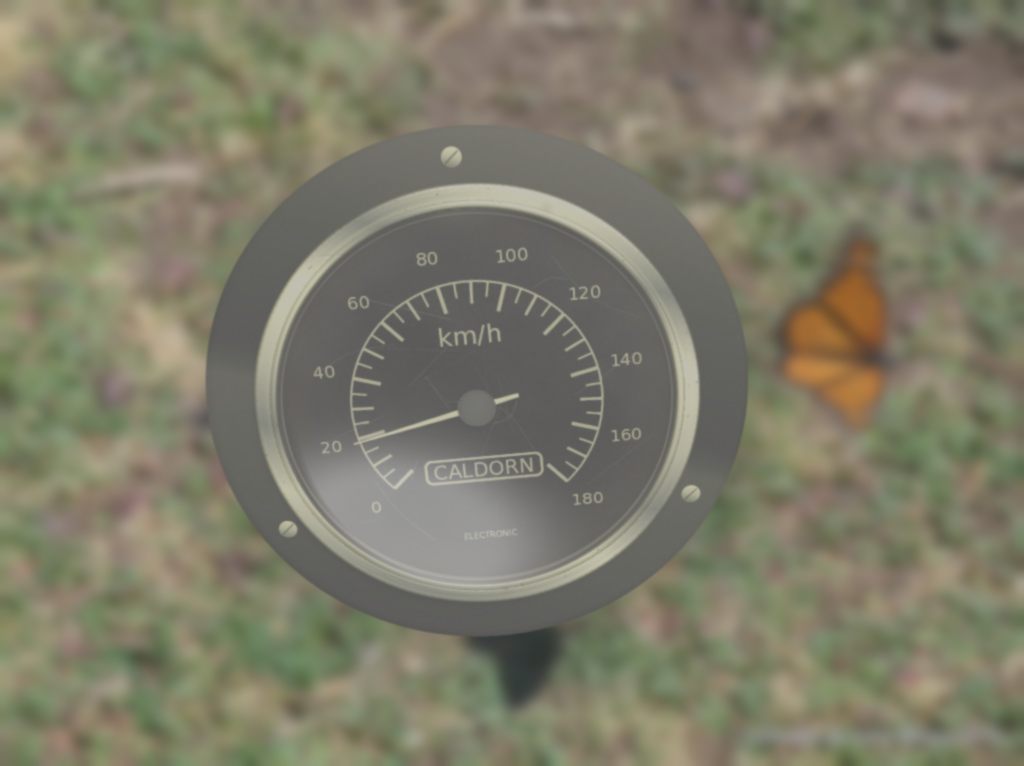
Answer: 20 km/h
